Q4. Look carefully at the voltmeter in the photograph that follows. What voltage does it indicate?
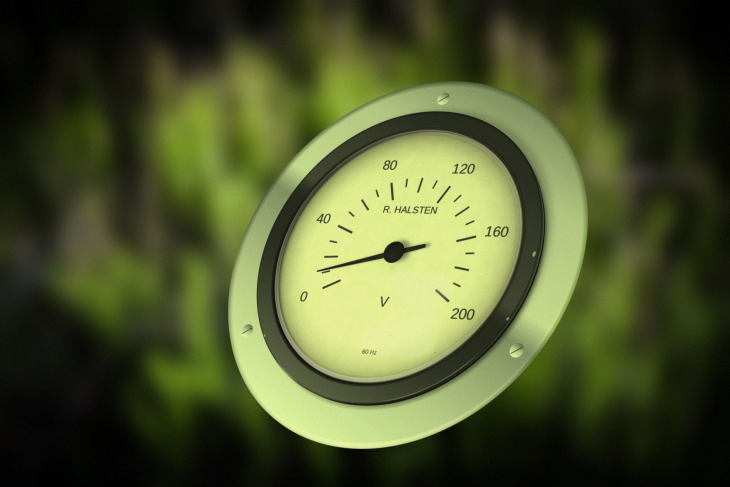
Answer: 10 V
